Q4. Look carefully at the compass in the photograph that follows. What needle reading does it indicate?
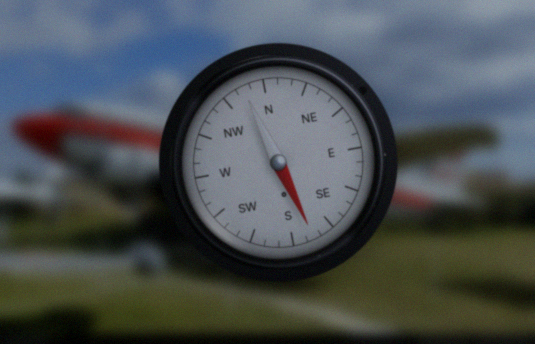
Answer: 165 °
